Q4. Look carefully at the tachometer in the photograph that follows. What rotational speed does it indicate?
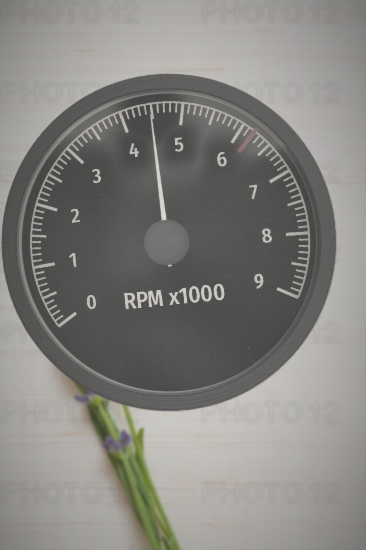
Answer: 4500 rpm
